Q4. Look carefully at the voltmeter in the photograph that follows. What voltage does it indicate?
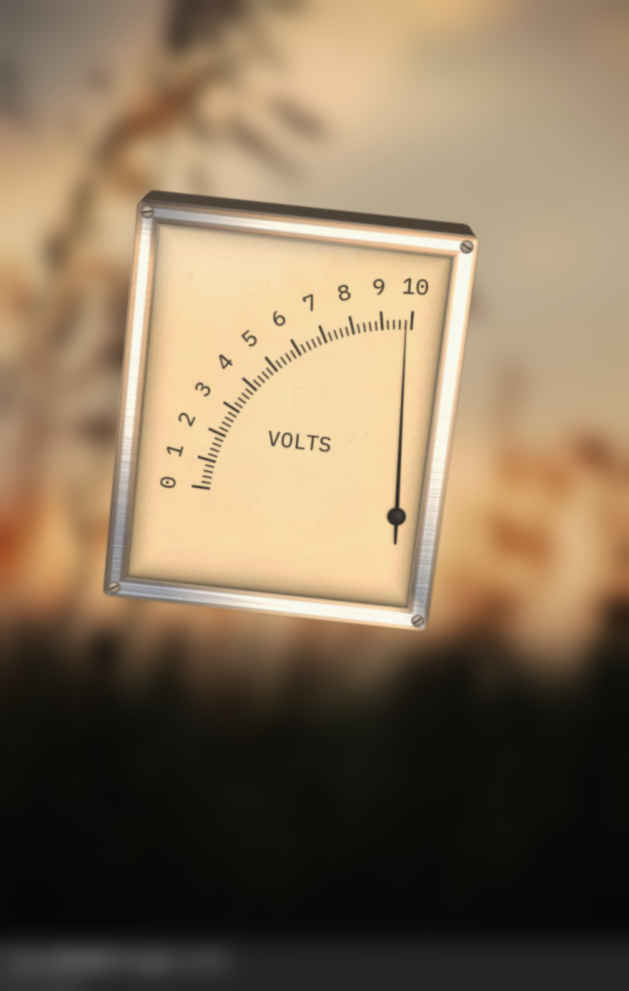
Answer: 9.8 V
